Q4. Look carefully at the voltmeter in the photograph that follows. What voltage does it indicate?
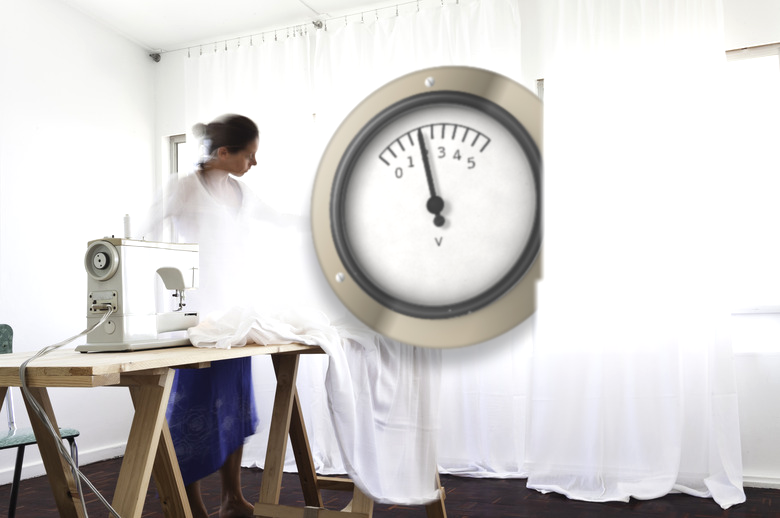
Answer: 2 V
